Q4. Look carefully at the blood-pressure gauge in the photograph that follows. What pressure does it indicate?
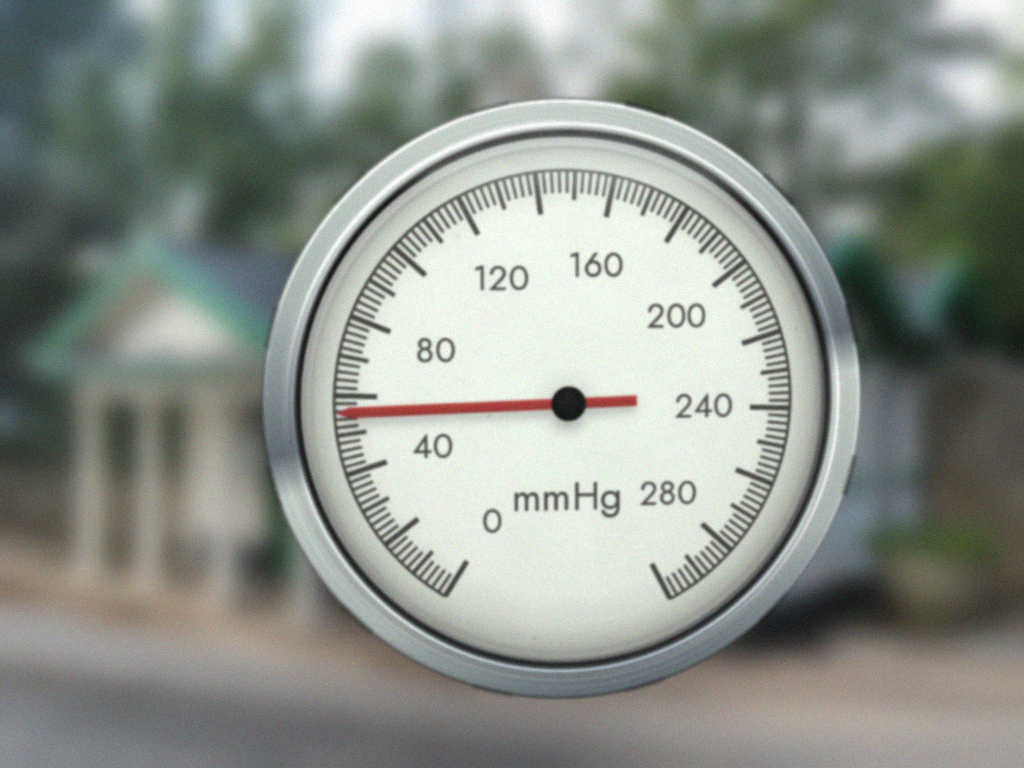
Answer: 56 mmHg
